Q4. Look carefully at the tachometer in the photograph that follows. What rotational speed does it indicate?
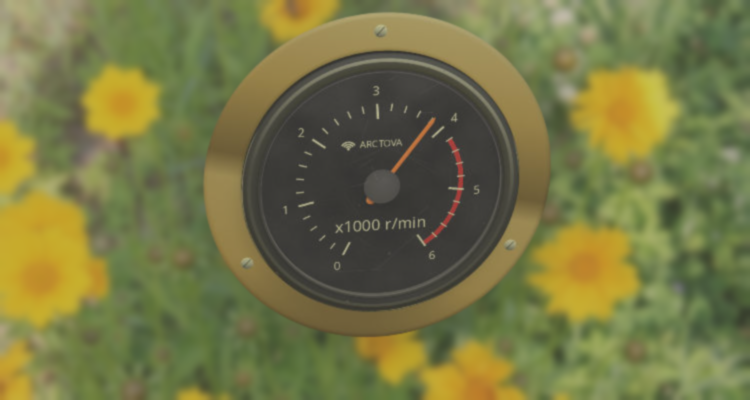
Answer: 3800 rpm
